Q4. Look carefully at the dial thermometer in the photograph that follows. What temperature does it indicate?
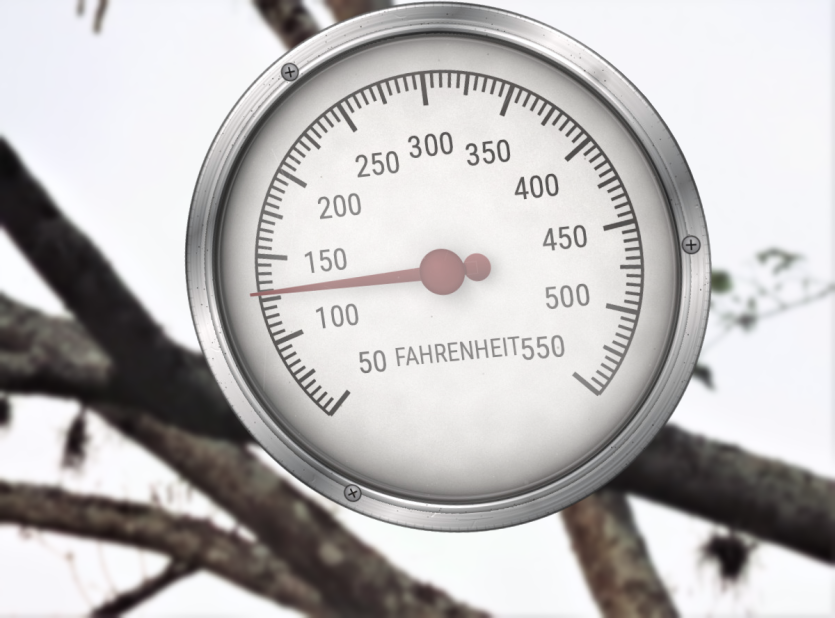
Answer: 130 °F
